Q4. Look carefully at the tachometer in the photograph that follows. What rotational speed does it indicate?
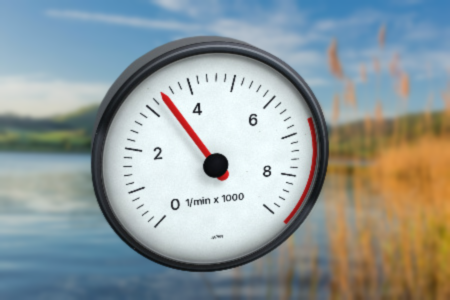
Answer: 3400 rpm
